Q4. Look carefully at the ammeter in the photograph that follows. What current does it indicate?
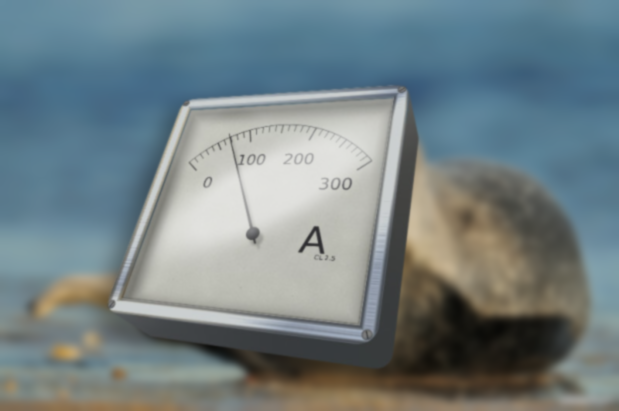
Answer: 70 A
